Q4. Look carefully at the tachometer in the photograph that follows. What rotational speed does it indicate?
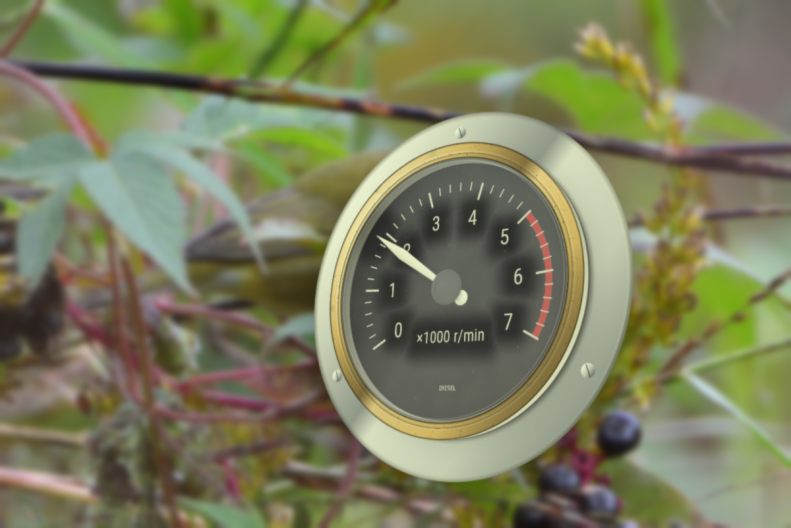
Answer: 1900 rpm
